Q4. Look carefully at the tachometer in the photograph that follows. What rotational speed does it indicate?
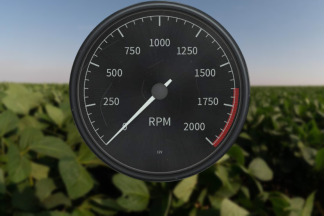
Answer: 0 rpm
